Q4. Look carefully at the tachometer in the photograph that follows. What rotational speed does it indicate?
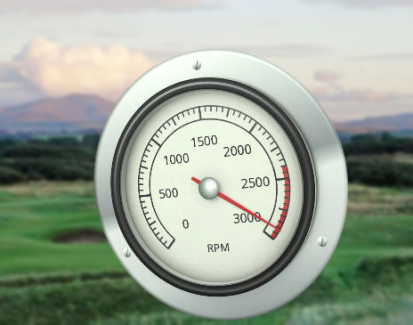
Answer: 2900 rpm
